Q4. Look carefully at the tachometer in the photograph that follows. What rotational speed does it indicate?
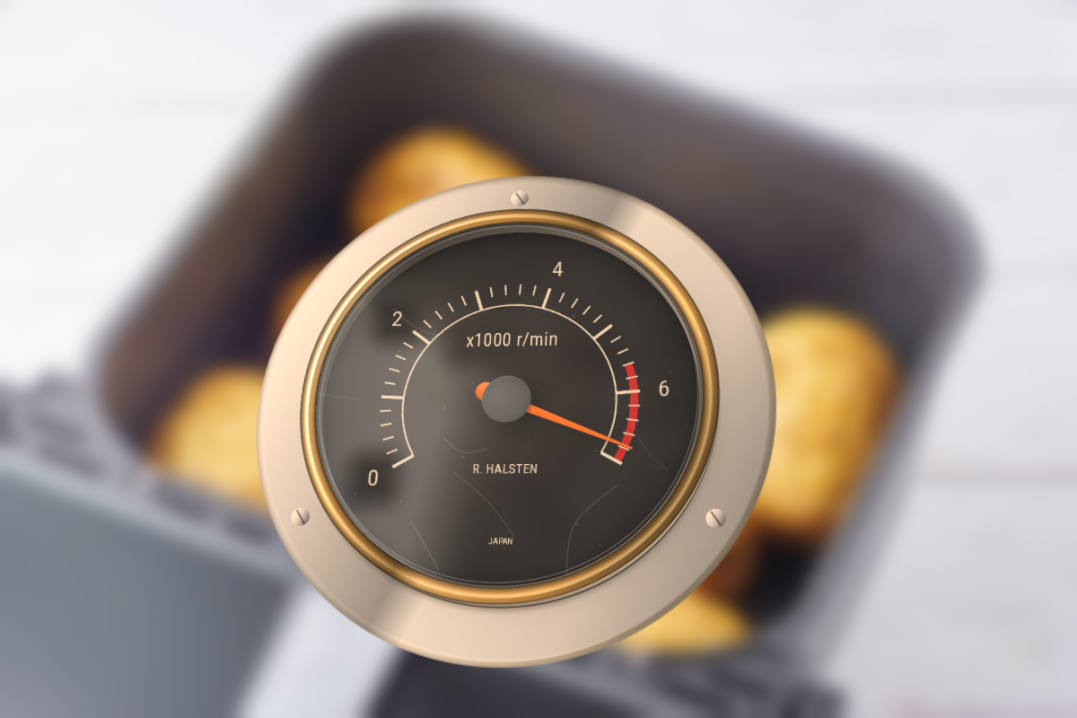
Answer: 6800 rpm
